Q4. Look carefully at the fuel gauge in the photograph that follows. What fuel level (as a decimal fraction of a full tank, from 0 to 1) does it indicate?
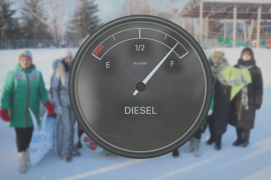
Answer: 0.875
